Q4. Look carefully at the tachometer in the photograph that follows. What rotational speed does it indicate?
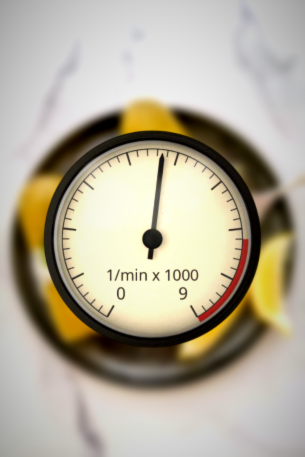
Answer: 4700 rpm
